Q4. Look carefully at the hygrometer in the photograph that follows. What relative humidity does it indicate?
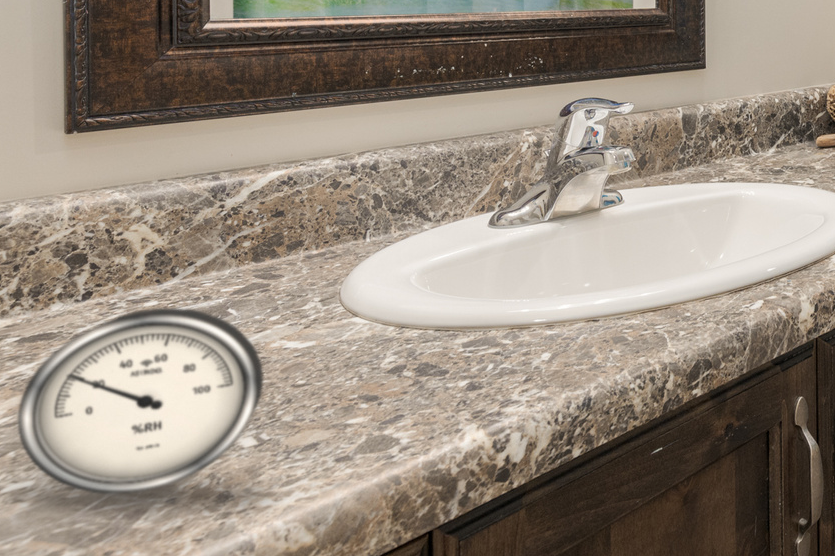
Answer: 20 %
